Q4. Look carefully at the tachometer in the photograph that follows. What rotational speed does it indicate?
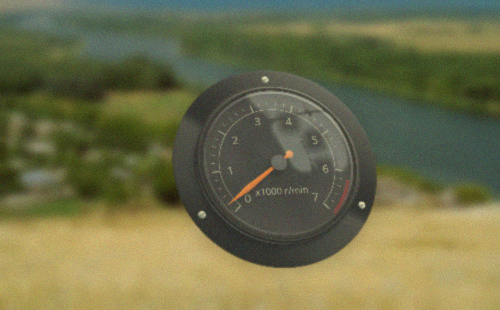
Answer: 200 rpm
